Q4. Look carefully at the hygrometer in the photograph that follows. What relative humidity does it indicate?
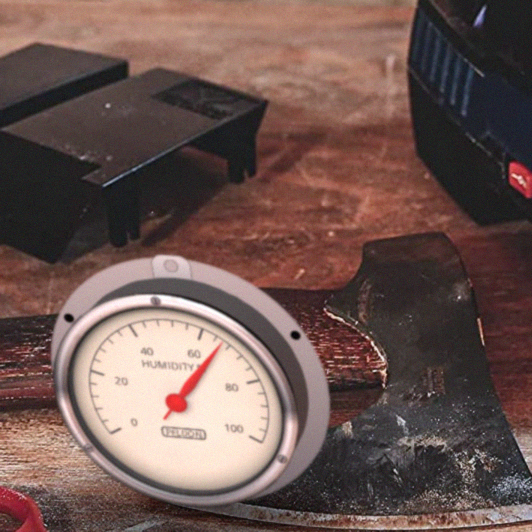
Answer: 66 %
